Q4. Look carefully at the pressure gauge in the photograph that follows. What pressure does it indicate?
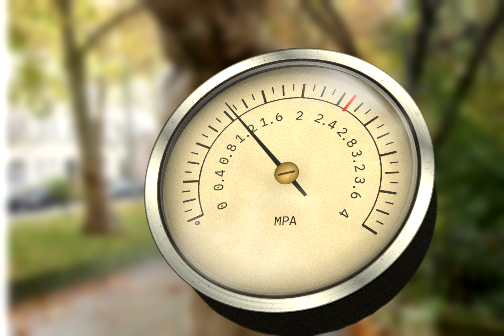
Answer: 1.25 MPa
